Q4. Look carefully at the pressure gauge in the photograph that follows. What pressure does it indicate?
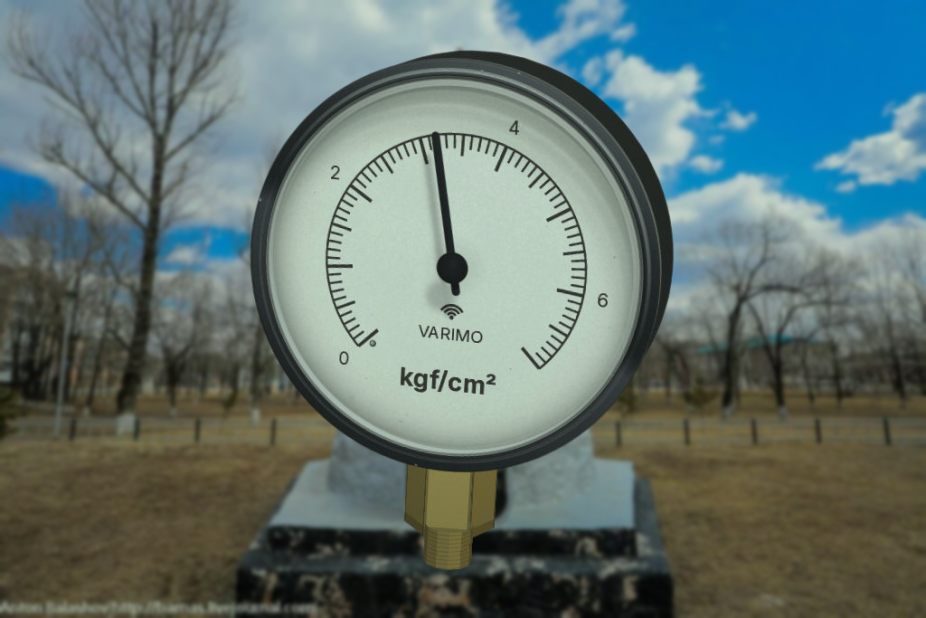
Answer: 3.2 kg/cm²
